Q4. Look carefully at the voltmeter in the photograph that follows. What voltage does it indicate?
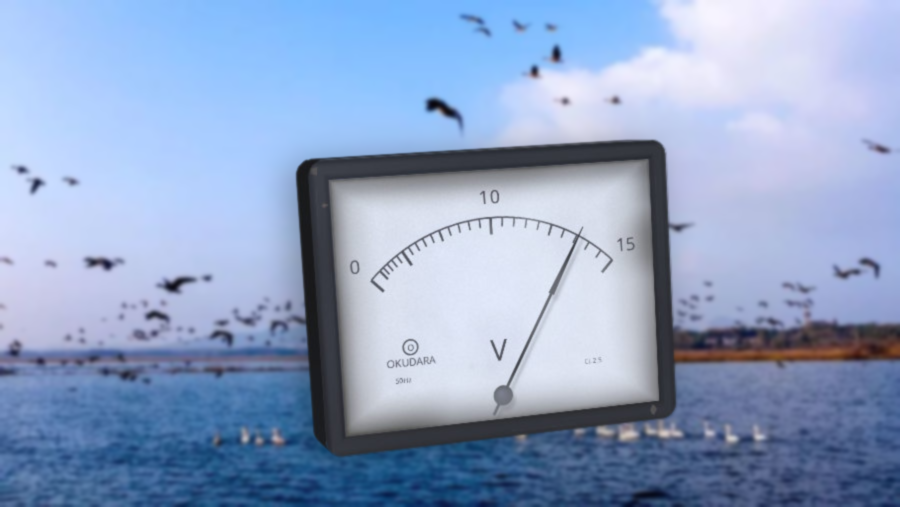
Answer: 13.5 V
